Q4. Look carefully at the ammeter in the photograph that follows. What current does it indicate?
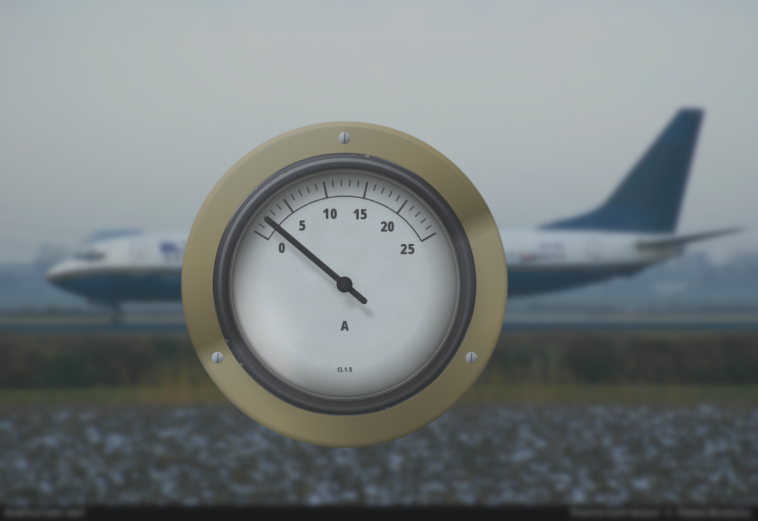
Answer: 2 A
